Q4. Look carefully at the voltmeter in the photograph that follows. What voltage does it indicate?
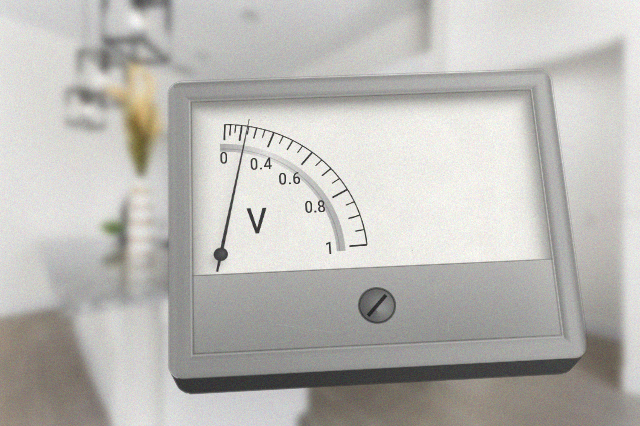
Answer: 0.25 V
